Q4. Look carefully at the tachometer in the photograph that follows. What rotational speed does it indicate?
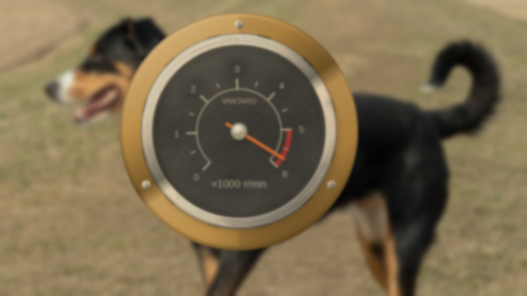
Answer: 5750 rpm
